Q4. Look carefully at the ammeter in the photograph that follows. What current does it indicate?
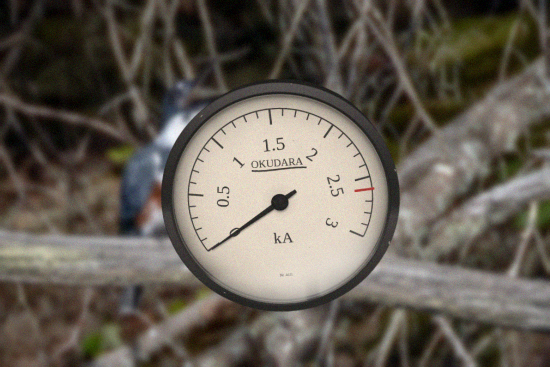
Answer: 0 kA
